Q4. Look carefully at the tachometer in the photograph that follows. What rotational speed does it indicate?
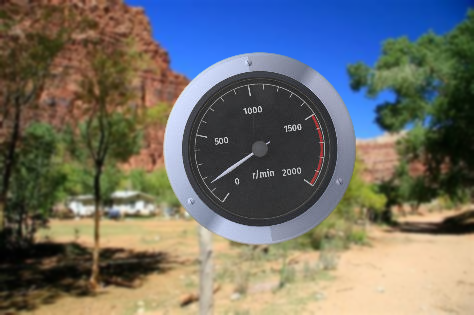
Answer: 150 rpm
